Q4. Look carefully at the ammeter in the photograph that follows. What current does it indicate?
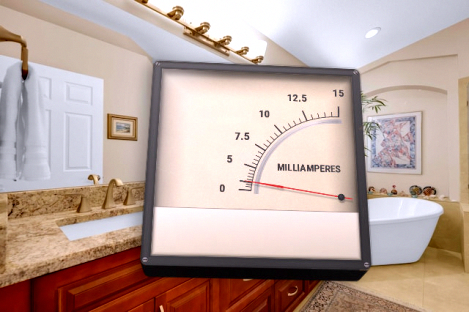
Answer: 2.5 mA
